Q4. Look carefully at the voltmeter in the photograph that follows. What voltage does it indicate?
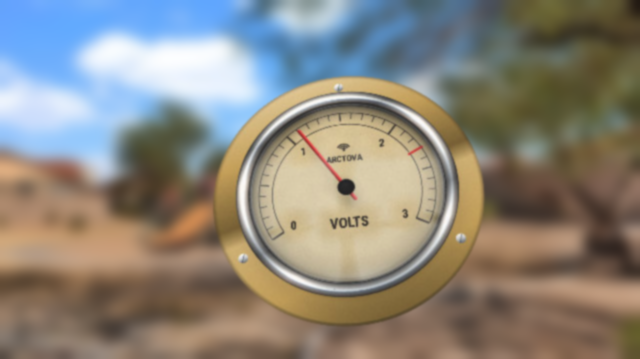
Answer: 1.1 V
